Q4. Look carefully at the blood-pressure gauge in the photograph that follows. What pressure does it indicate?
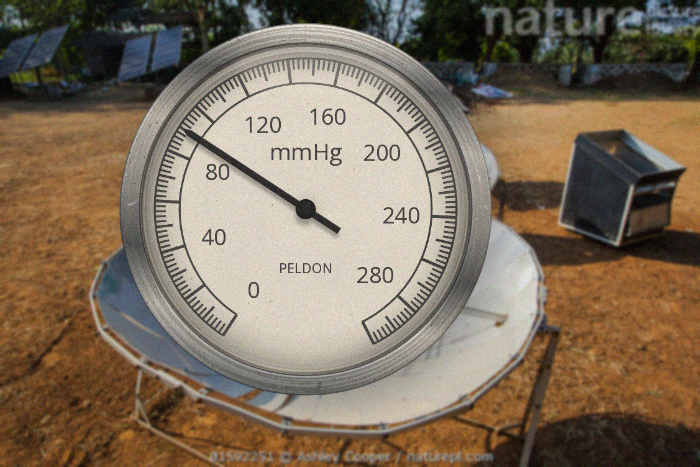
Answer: 90 mmHg
